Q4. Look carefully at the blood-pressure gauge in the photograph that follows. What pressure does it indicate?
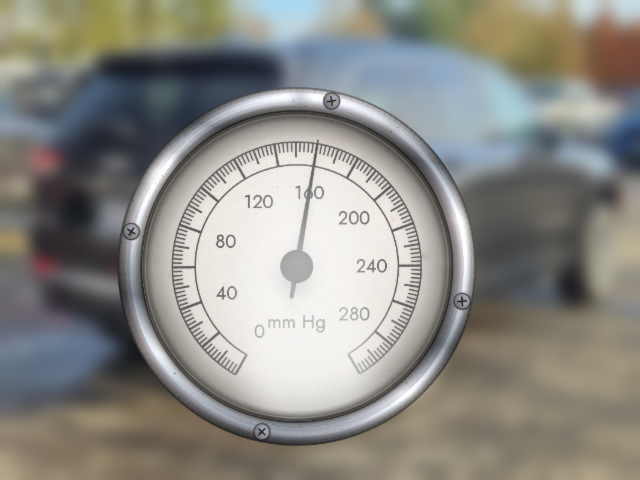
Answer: 160 mmHg
